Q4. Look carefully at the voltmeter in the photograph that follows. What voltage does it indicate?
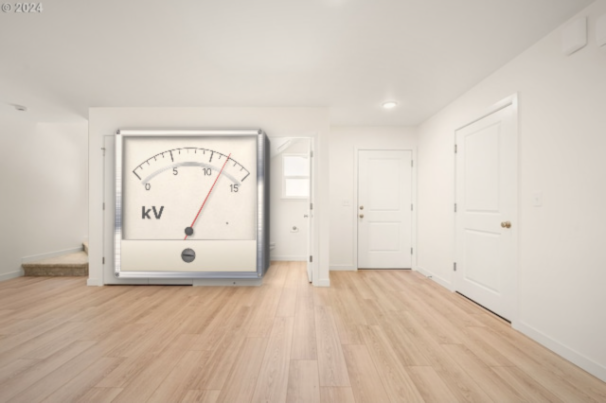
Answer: 12 kV
